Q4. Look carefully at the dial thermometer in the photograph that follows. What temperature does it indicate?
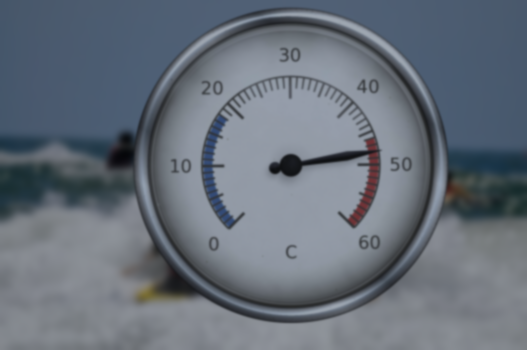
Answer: 48 °C
